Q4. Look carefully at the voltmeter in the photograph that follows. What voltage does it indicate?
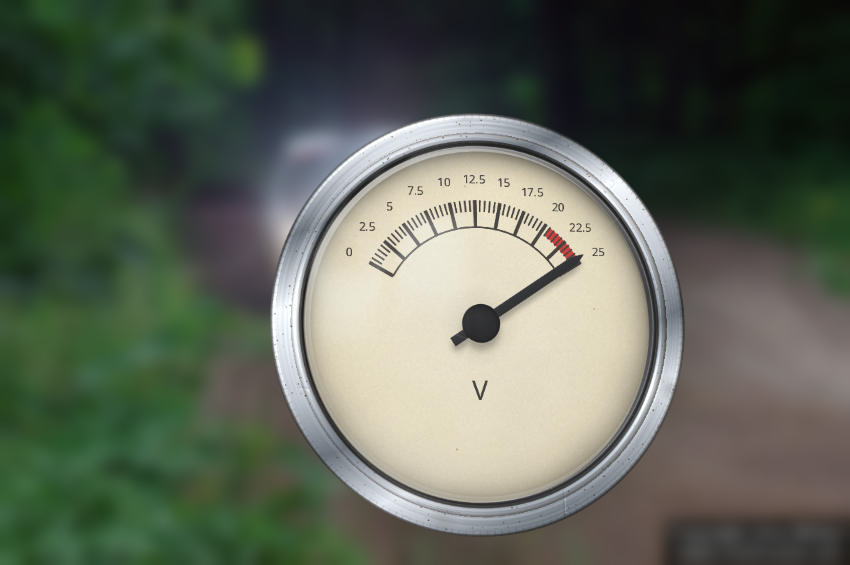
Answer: 24.5 V
